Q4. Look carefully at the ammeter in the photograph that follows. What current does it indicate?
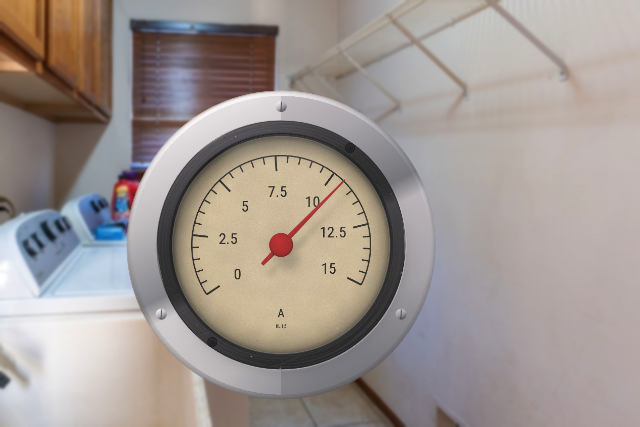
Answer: 10.5 A
